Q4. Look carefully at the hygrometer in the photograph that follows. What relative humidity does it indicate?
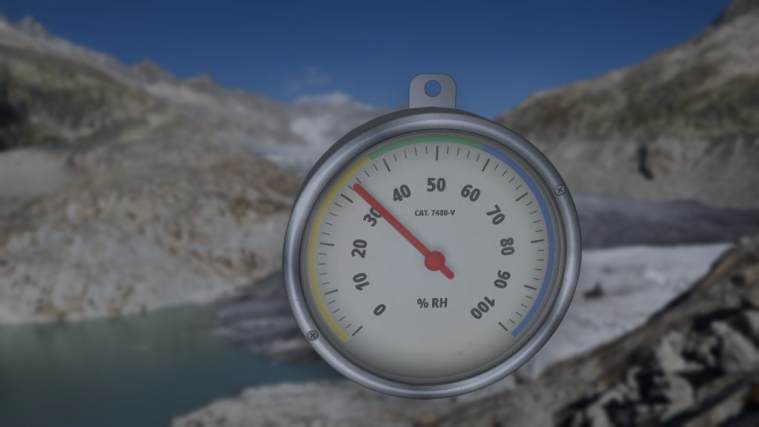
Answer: 33 %
